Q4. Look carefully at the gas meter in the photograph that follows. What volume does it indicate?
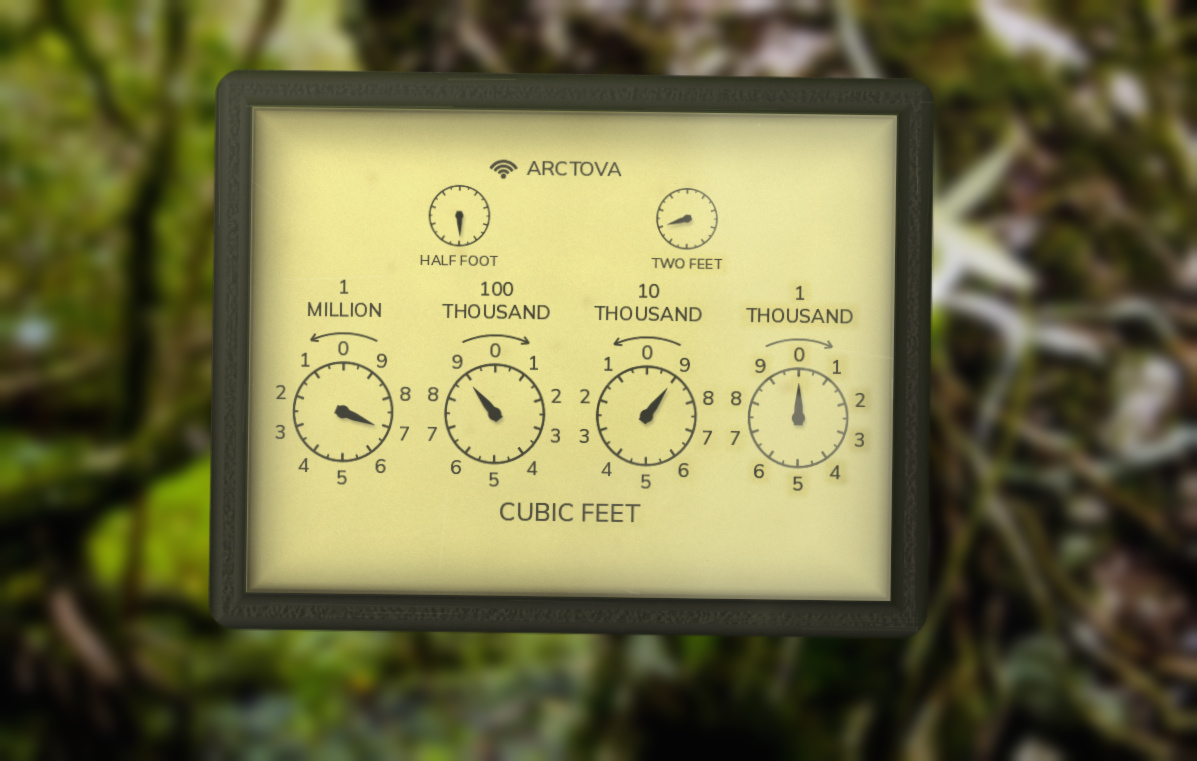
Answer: 689000 ft³
